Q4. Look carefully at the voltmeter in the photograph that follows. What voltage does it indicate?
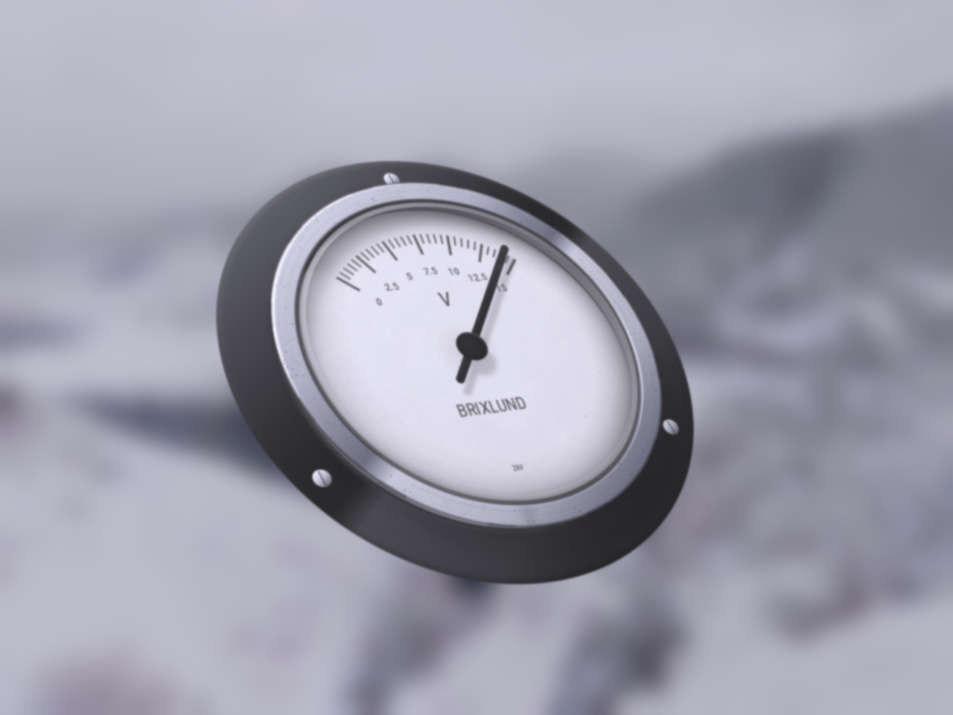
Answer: 14 V
